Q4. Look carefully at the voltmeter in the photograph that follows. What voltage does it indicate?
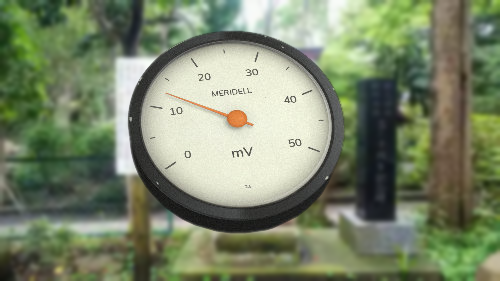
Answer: 12.5 mV
